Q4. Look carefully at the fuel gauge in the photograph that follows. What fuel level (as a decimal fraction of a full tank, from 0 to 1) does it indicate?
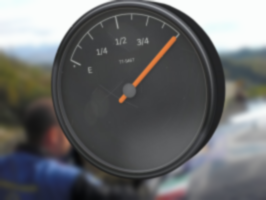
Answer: 1
